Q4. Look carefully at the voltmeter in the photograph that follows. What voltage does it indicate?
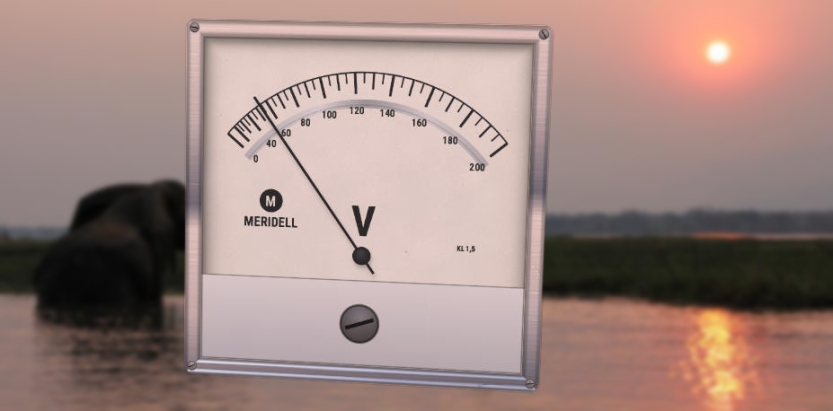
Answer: 55 V
